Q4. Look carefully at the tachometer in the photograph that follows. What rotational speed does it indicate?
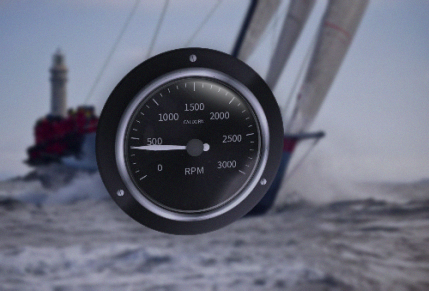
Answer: 400 rpm
